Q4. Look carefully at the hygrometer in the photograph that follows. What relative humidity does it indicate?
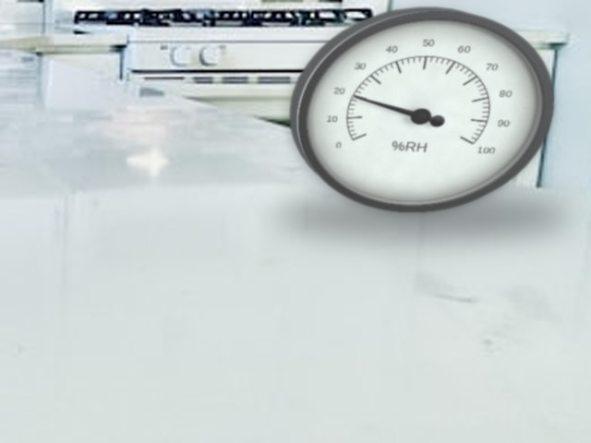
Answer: 20 %
